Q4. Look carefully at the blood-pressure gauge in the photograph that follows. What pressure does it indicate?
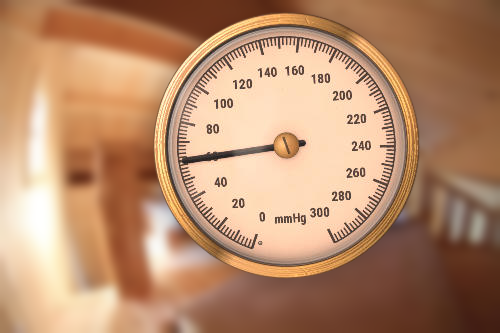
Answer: 60 mmHg
